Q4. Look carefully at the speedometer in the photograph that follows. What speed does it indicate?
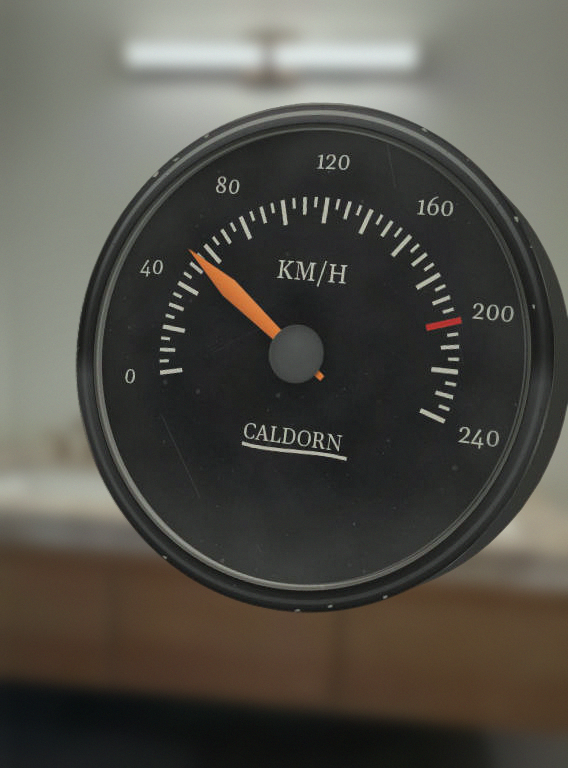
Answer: 55 km/h
